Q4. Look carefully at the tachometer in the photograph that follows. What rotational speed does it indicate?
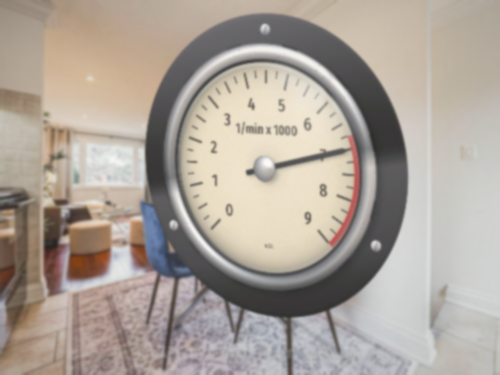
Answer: 7000 rpm
